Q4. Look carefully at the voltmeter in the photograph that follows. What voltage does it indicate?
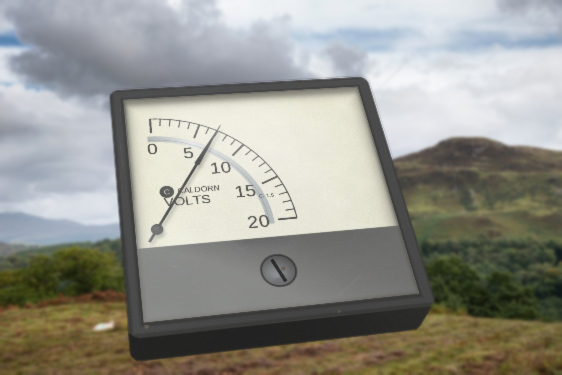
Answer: 7 V
